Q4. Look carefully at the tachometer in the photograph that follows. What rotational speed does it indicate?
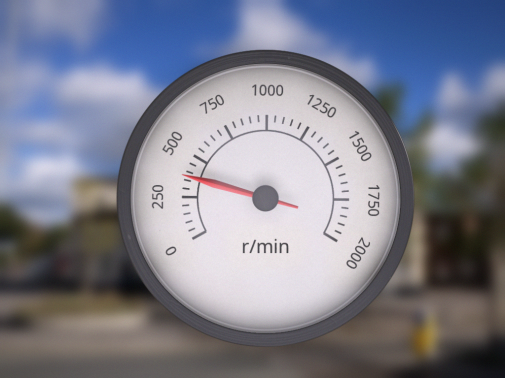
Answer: 375 rpm
